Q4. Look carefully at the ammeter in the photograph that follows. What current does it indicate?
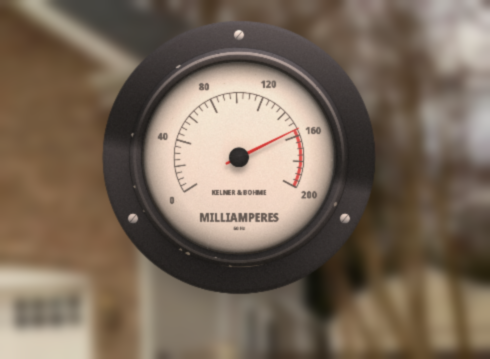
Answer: 155 mA
